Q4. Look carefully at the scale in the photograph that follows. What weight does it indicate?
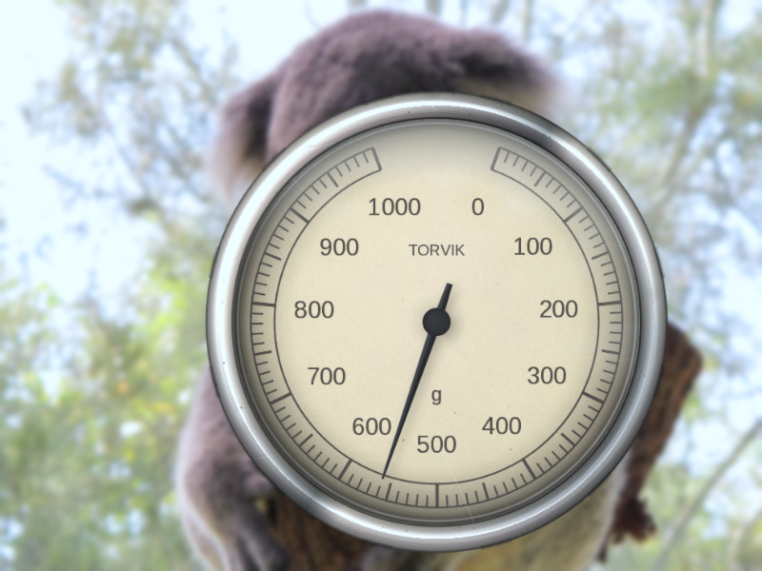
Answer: 560 g
